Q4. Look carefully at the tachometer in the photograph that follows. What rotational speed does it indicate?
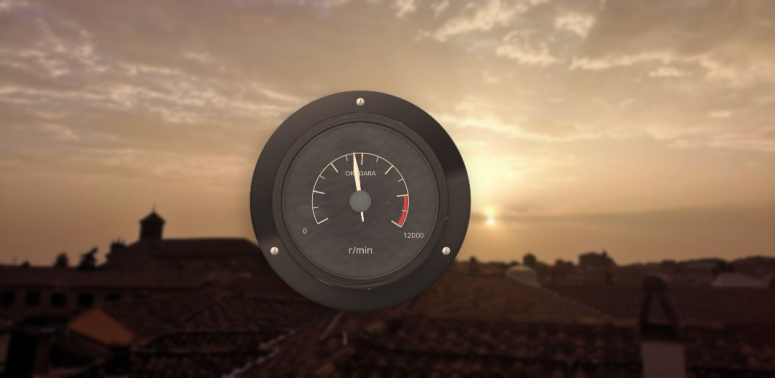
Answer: 5500 rpm
